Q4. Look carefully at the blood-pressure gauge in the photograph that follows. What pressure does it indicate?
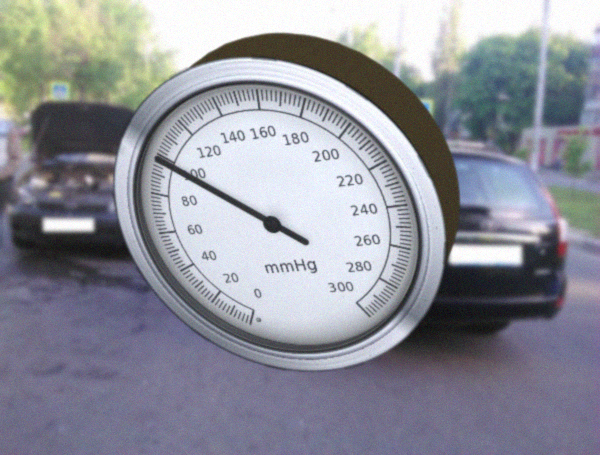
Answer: 100 mmHg
